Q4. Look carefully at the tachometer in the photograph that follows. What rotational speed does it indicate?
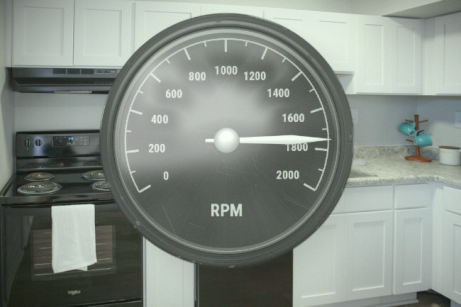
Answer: 1750 rpm
